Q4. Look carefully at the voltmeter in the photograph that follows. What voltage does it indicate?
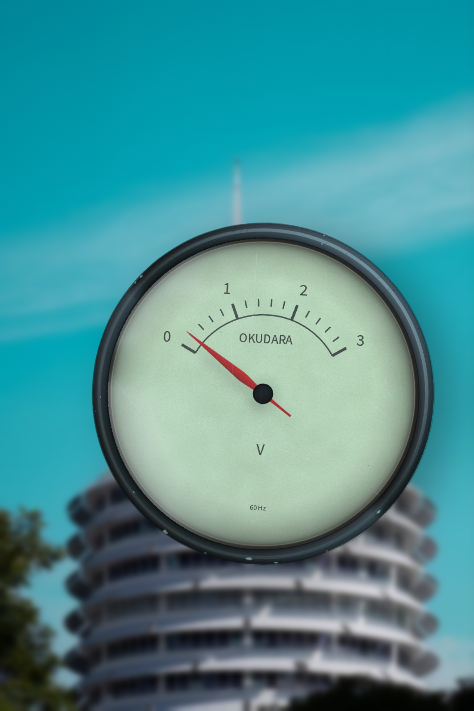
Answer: 0.2 V
